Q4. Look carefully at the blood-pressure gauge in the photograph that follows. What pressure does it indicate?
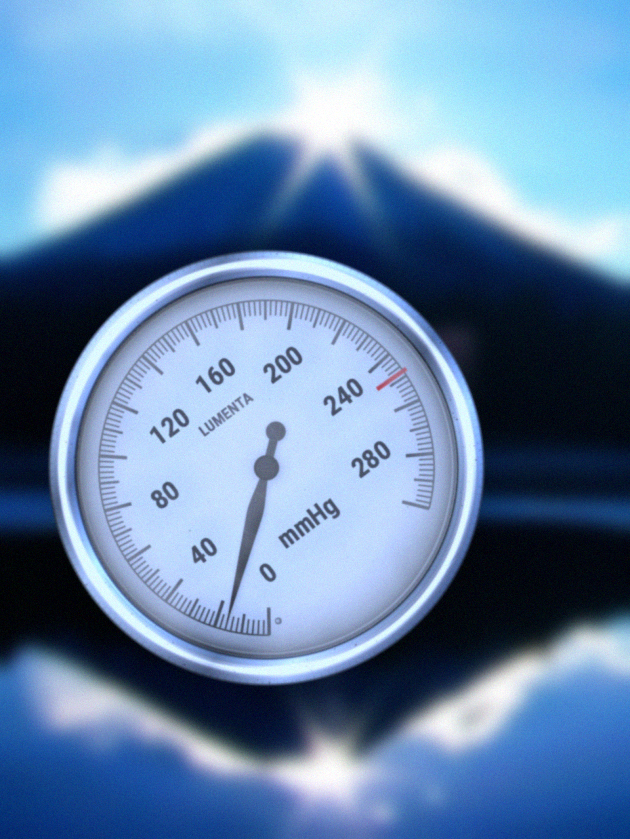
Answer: 16 mmHg
